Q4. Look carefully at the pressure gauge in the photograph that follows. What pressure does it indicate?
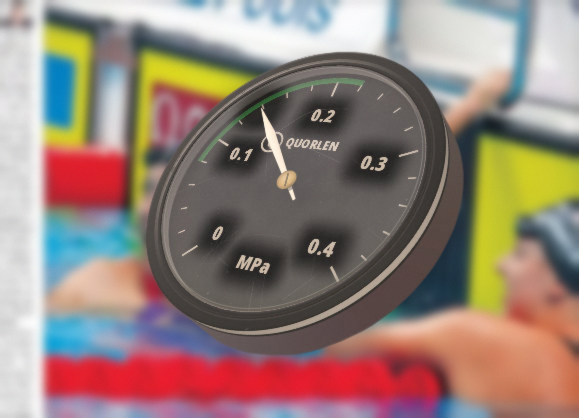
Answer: 0.14 MPa
